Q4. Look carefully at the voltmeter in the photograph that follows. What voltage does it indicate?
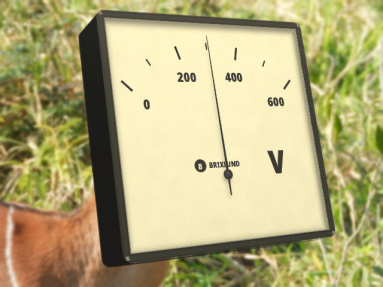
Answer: 300 V
